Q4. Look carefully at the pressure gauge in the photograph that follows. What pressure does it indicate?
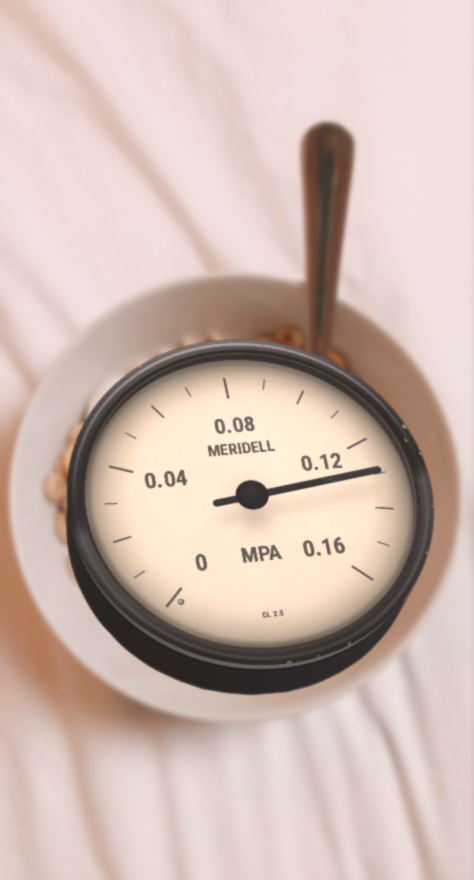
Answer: 0.13 MPa
